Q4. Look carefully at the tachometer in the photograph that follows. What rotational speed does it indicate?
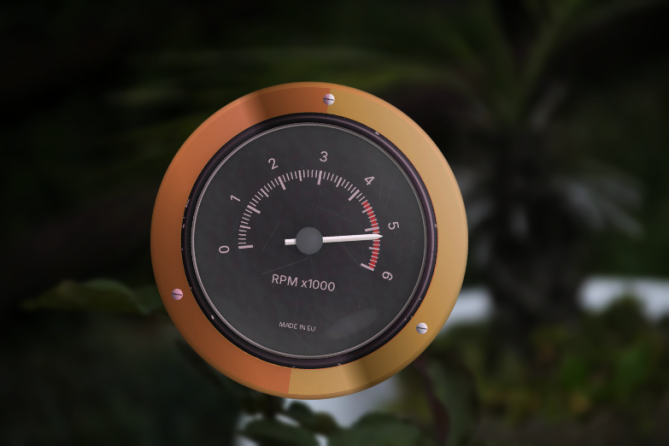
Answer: 5200 rpm
